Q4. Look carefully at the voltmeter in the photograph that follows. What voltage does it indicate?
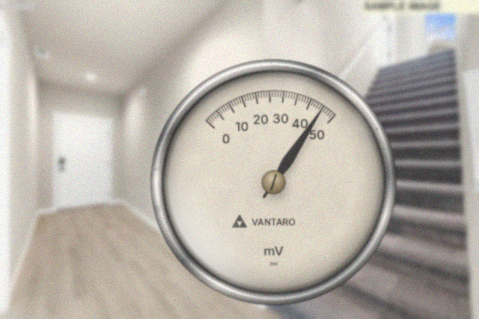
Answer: 45 mV
